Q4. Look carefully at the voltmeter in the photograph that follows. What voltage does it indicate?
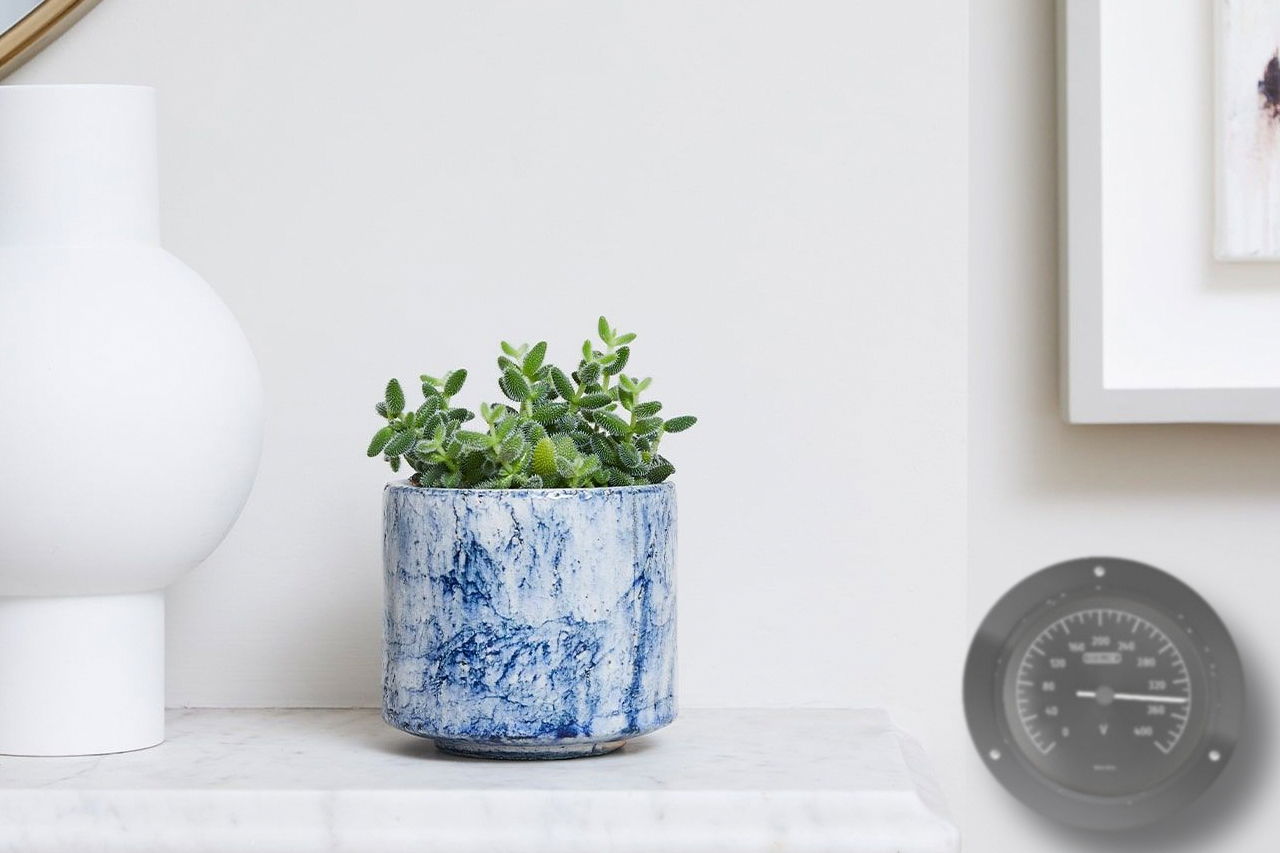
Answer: 340 V
